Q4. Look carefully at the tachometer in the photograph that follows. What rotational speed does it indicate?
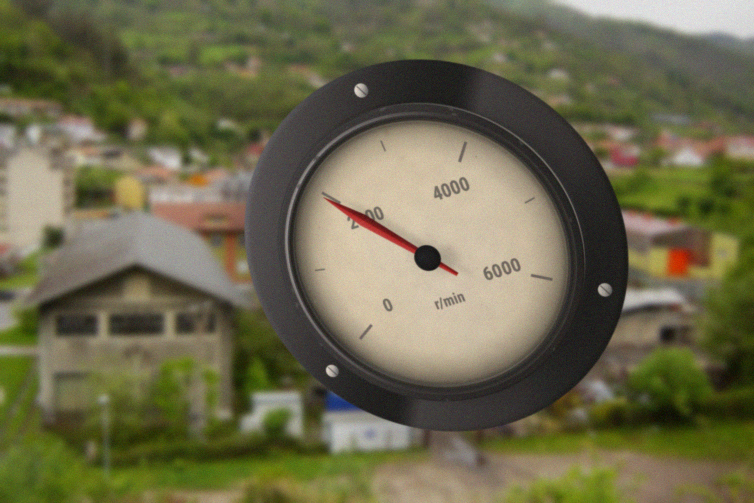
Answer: 2000 rpm
